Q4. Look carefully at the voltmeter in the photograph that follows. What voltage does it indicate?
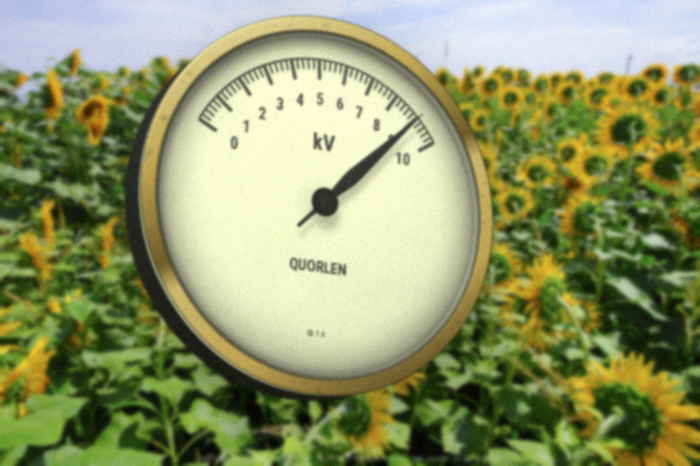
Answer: 9 kV
